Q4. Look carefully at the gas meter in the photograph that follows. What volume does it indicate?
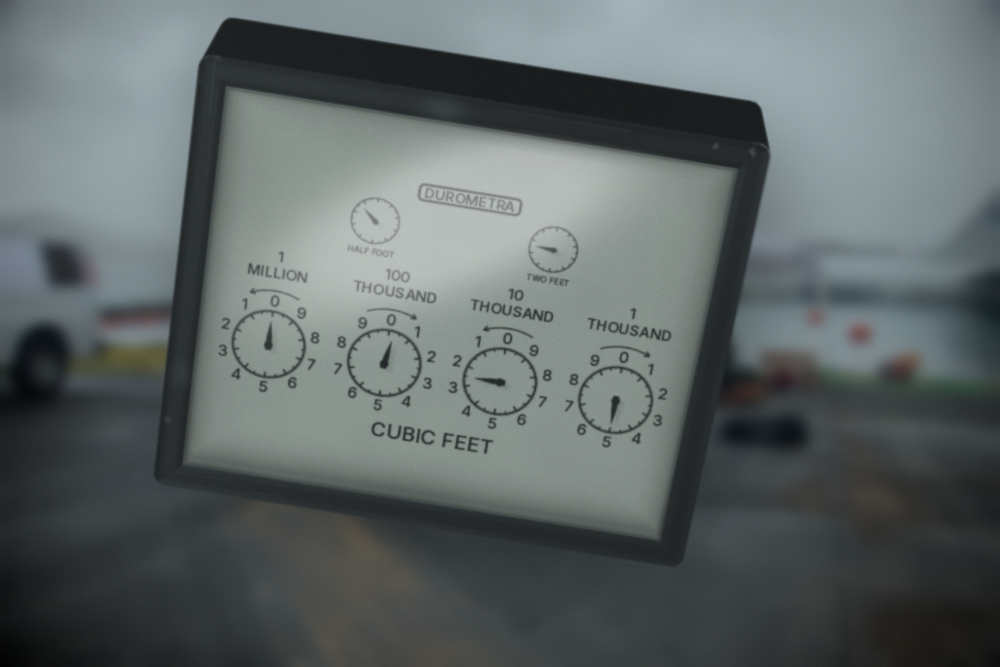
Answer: 2500 ft³
